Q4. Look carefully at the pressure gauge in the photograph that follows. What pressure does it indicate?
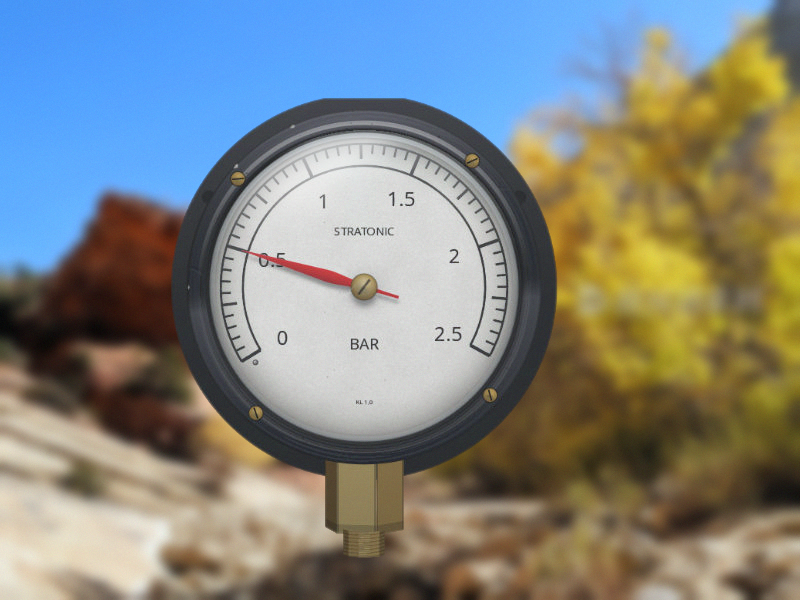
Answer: 0.5 bar
